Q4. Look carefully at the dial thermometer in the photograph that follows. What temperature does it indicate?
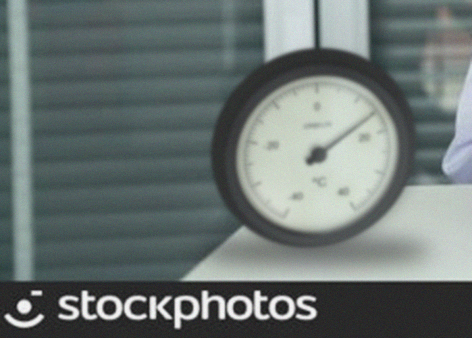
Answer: 15 °C
